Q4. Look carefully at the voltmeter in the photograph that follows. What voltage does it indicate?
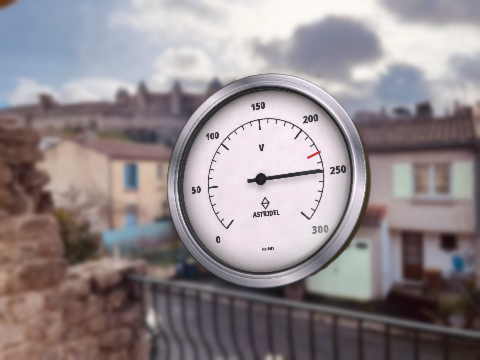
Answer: 250 V
